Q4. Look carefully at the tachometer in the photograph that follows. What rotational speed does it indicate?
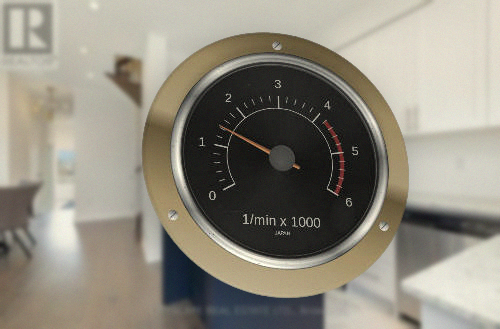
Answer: 1400 rpm
